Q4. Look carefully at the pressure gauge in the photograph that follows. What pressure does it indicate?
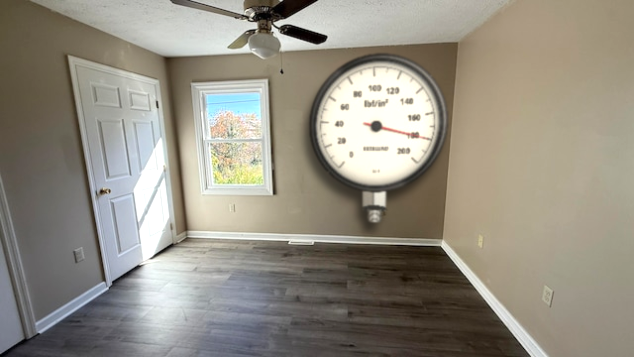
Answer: 180 psi
